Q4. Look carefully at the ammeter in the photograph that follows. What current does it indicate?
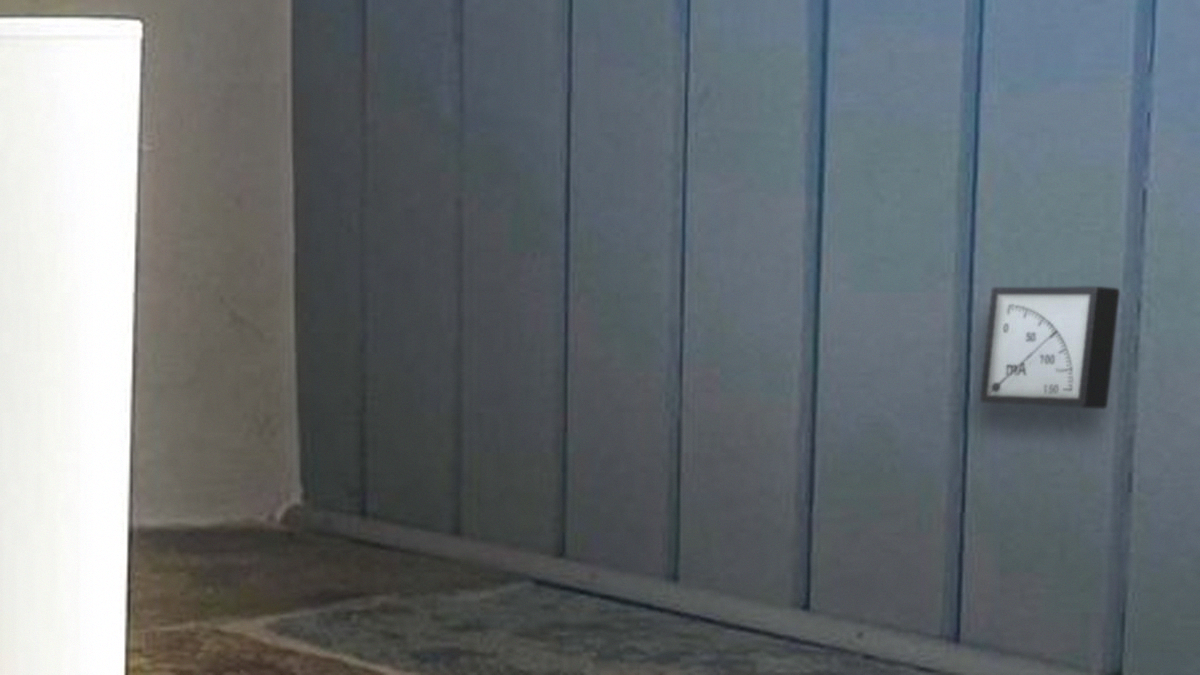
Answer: 75 mA
